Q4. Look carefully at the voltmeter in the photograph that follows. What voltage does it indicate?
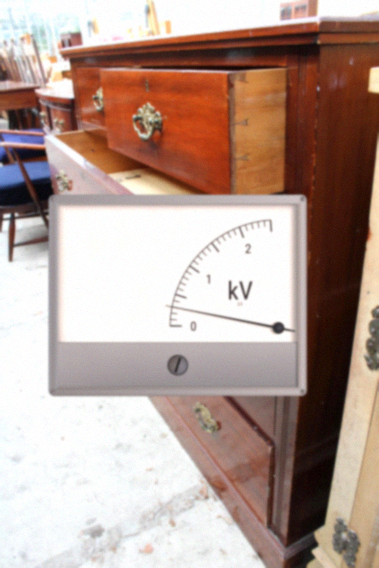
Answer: 0.3 kV
